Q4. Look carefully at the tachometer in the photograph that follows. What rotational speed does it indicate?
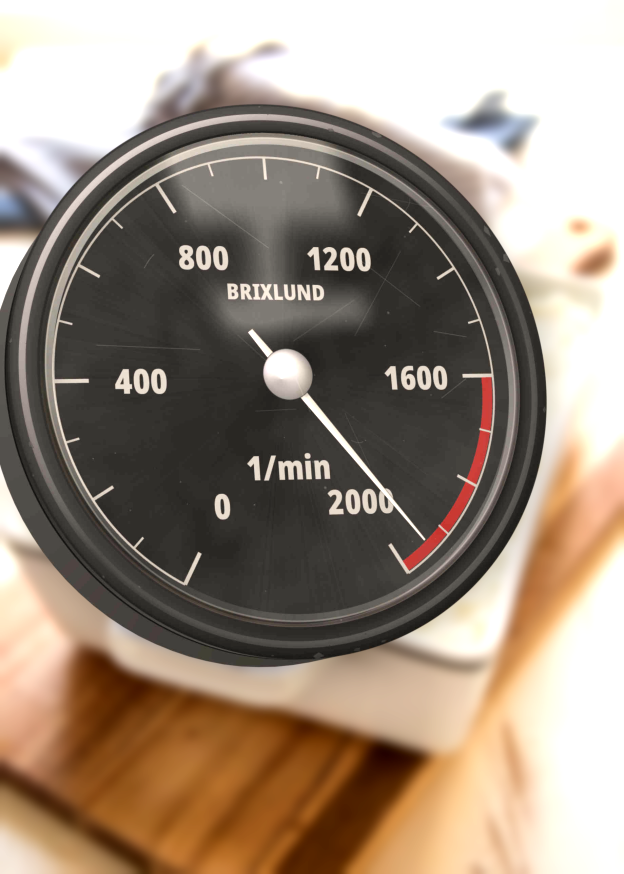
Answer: 1950 rpm
